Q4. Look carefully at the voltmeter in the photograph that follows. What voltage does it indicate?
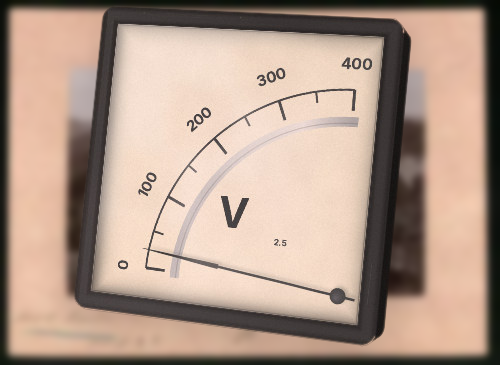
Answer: 25 V
